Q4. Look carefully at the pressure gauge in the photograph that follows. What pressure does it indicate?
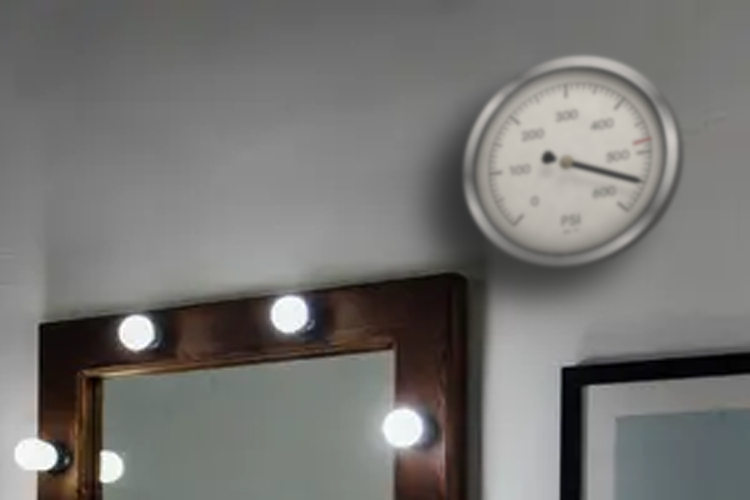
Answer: 550 psi
